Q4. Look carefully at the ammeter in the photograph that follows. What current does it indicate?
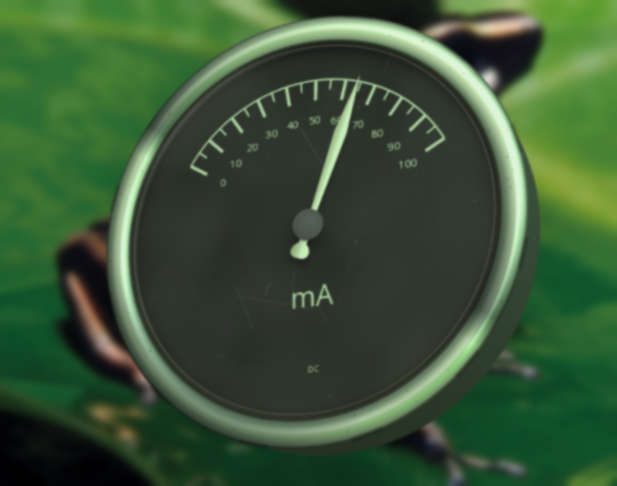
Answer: 65 mA
